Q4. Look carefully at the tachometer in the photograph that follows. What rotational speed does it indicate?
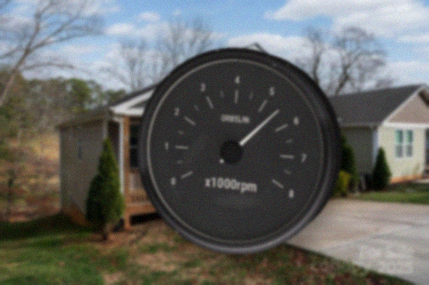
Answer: 5500 rpm
